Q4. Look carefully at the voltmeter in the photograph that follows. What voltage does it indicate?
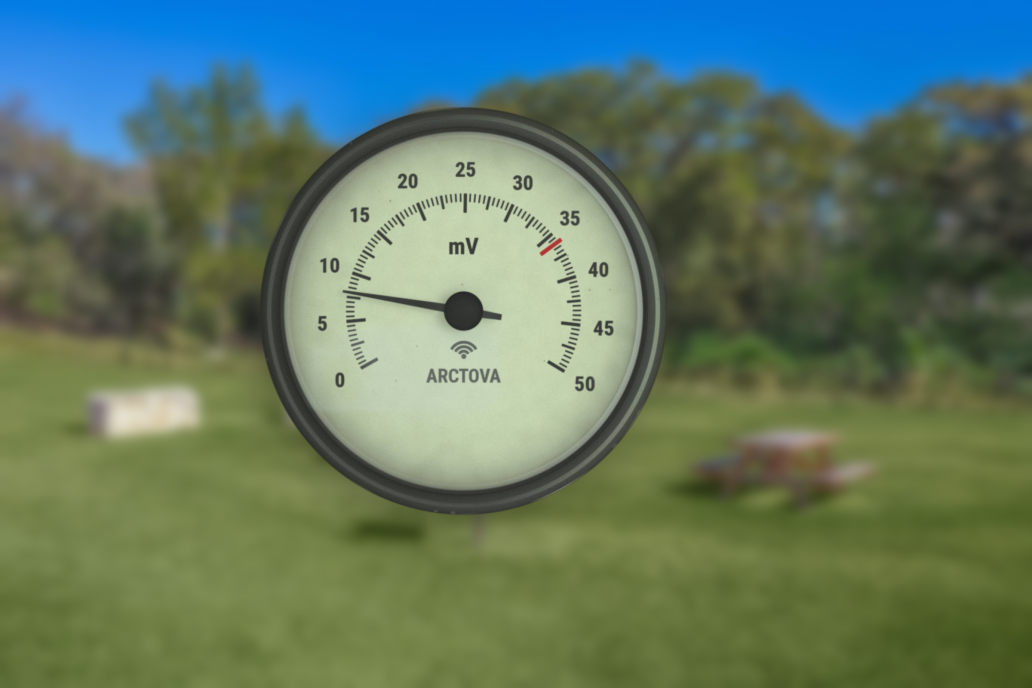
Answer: 8 mV
